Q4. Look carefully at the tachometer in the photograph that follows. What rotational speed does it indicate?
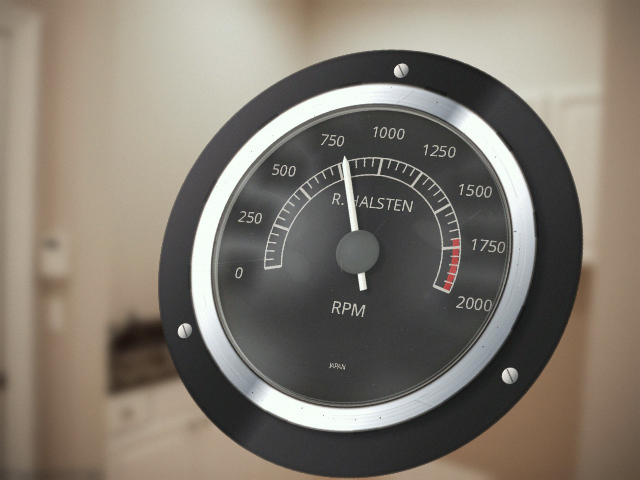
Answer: 800 rpm
